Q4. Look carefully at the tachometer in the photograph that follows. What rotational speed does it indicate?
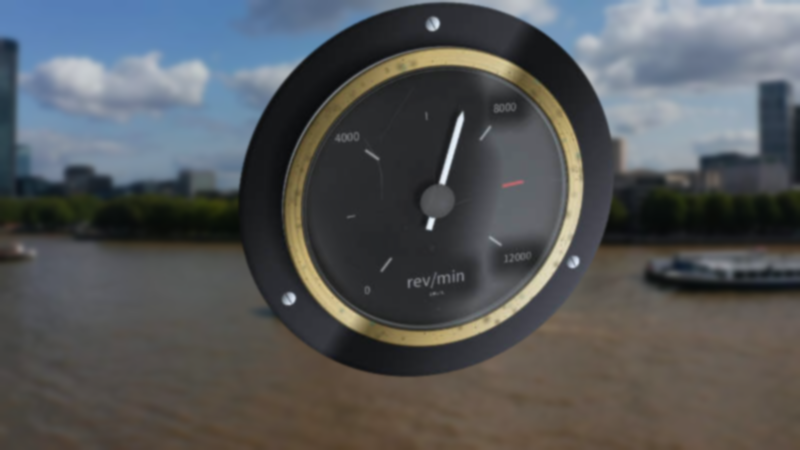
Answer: 7000 rpm
